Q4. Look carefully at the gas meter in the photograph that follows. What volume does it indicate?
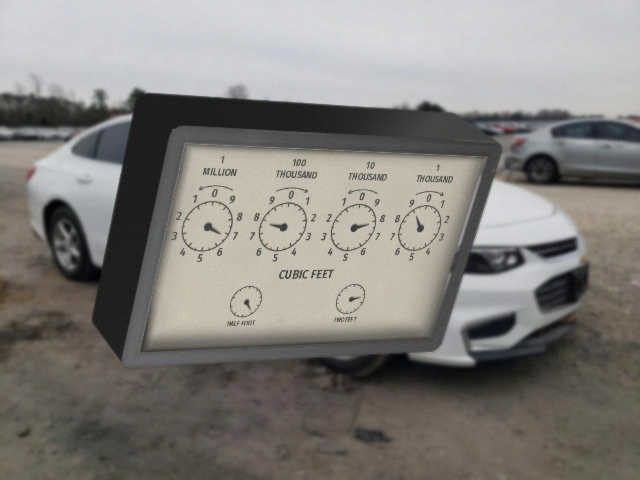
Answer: 677900 ft³
